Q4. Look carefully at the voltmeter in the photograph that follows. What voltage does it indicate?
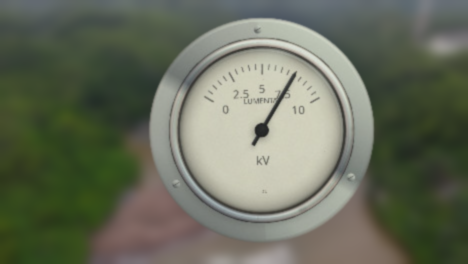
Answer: 7.5 kV
